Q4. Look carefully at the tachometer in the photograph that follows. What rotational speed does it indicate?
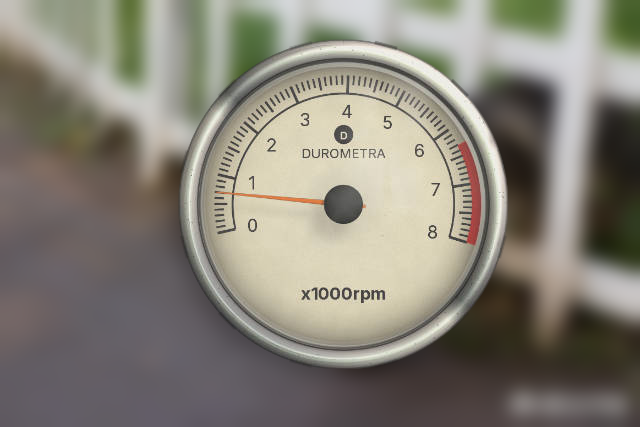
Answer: 700 rpm
